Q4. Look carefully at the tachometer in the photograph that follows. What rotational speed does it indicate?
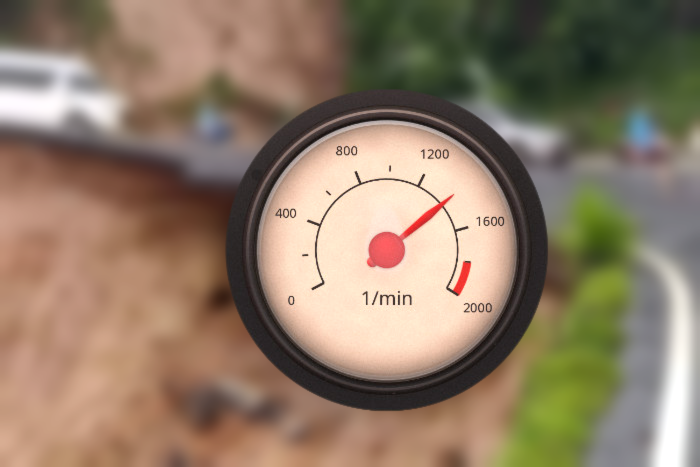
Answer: 1400 rpm
